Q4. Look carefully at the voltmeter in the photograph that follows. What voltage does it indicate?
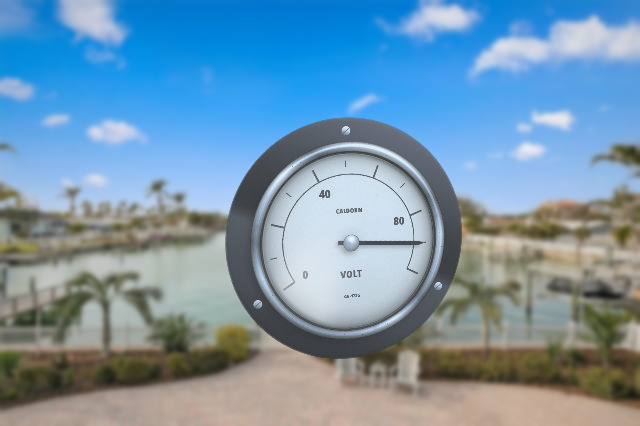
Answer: 90 V
